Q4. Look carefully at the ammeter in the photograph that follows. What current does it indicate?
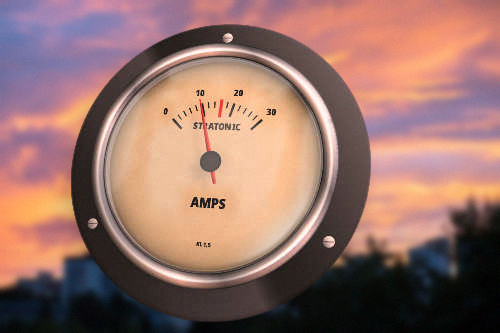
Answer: 10 A
